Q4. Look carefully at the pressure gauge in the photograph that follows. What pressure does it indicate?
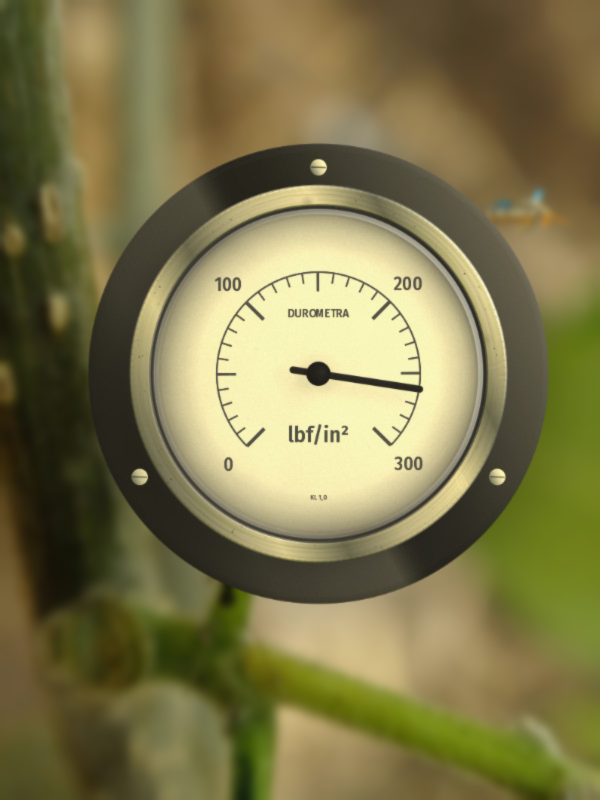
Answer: 260 psi
